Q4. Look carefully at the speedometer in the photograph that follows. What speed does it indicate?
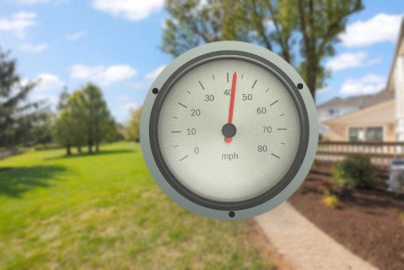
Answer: 42.5 mph
